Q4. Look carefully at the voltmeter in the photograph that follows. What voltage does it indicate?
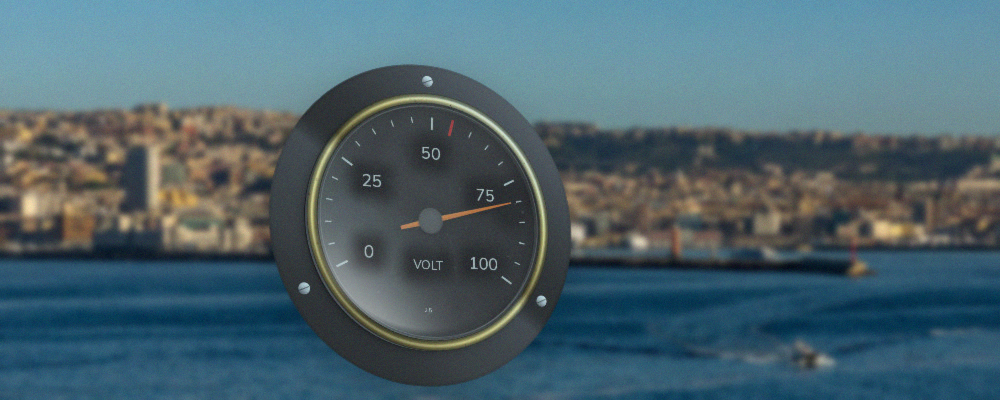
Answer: 80 V
